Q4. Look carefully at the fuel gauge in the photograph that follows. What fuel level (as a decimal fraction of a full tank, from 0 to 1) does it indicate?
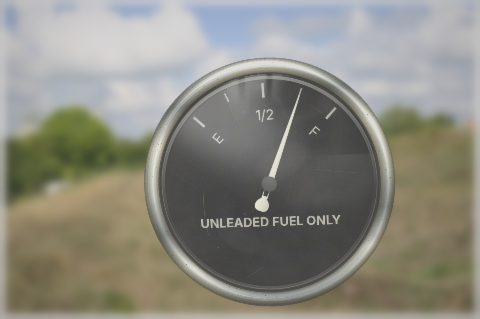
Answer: 0.75
